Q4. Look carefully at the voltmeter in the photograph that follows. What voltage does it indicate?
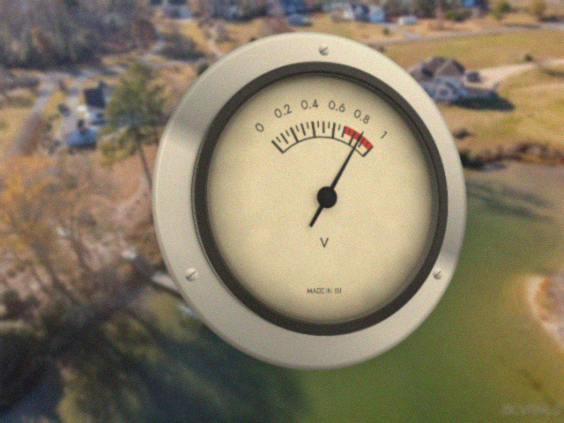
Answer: 0.85 V
